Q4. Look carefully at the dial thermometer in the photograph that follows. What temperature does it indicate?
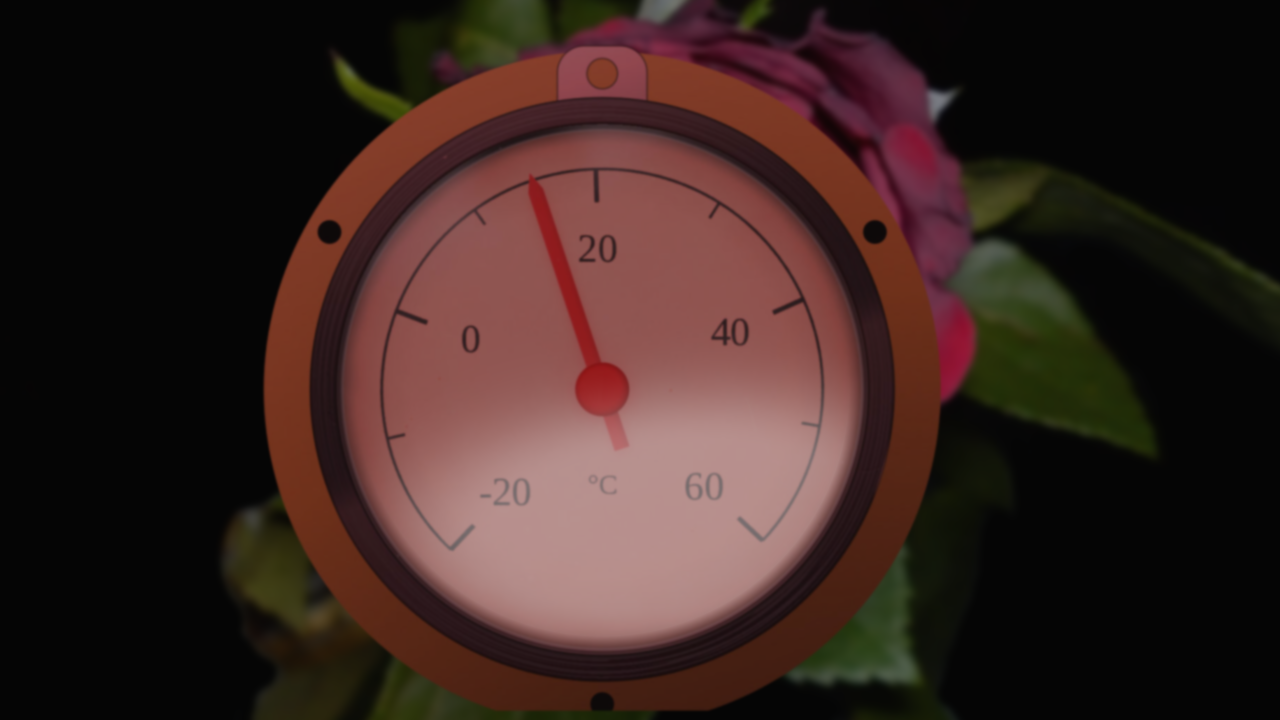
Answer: 15 °C
